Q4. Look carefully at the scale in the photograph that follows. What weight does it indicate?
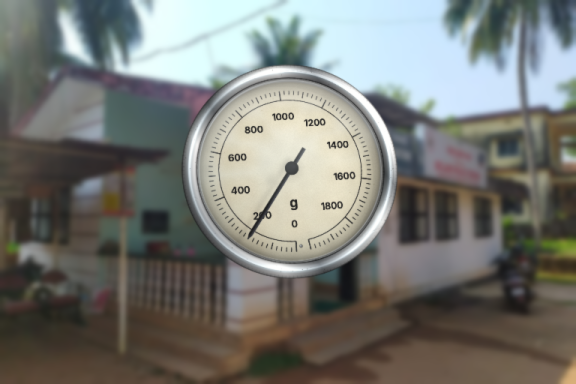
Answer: 200 g
